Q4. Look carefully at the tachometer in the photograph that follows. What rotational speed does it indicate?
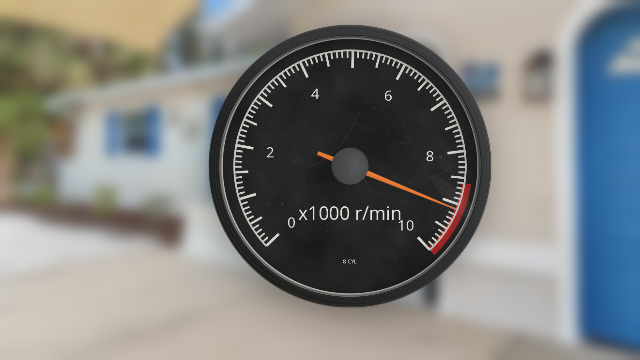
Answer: 9100 rpm
